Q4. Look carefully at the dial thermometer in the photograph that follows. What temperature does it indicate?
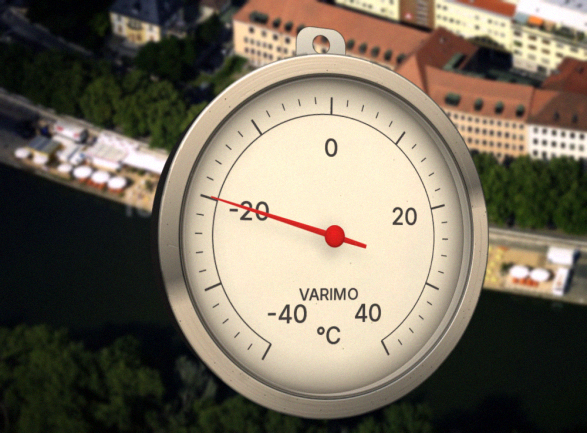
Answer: -20 °C
